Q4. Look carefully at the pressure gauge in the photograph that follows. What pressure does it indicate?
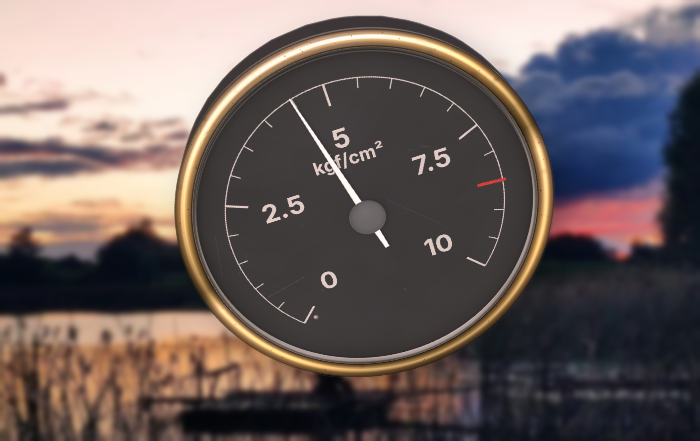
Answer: 4.5 kg/cm²
